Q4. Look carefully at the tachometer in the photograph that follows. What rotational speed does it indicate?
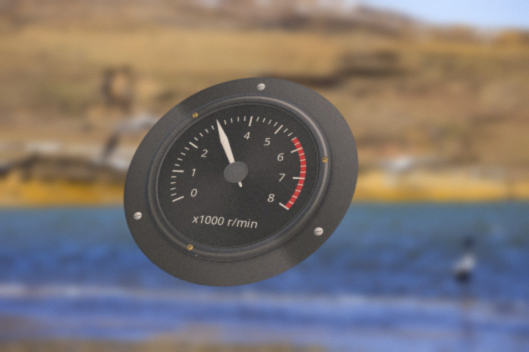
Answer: 3000 rpm
